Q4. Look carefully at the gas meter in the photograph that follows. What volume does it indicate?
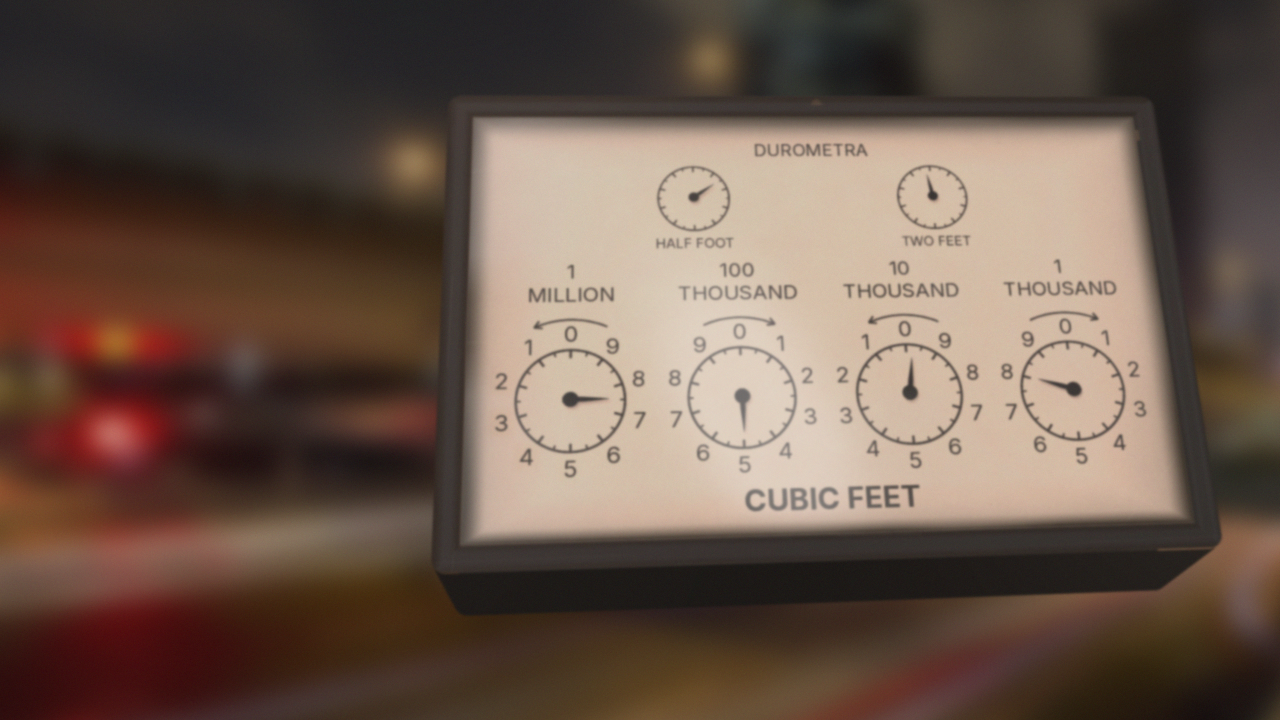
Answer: 749800 ft³
